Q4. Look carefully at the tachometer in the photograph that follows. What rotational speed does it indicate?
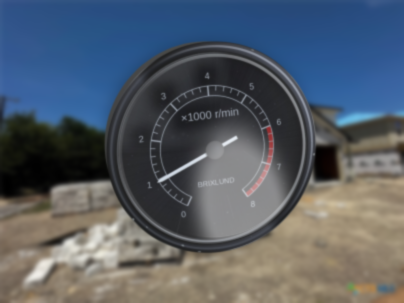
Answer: 1000 rpm
